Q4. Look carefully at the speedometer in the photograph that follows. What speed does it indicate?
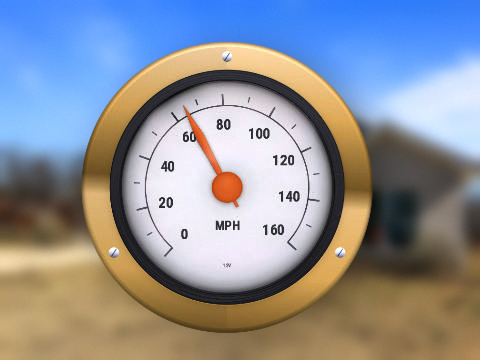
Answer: 65 mph
